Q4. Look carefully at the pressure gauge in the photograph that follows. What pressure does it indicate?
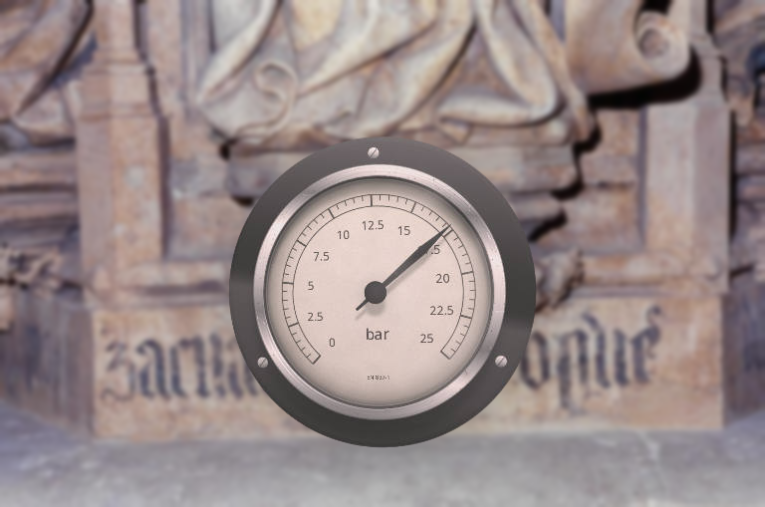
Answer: 17.25 bar
